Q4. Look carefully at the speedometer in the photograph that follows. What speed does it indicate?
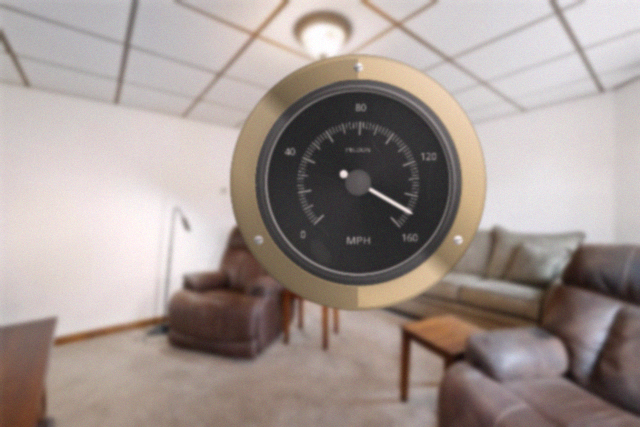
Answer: 150 mph
